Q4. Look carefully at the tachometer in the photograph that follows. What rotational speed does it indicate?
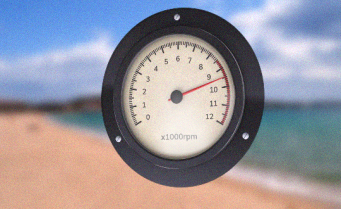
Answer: 9500 rpm
